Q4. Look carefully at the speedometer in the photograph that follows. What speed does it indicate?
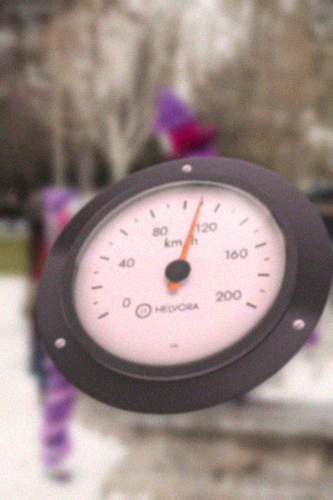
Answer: 110 km/h
